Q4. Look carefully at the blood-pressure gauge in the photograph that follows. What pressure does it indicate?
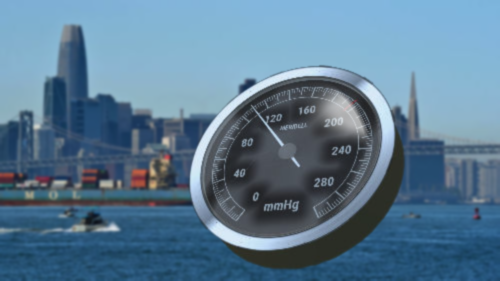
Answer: 110 mmHg
